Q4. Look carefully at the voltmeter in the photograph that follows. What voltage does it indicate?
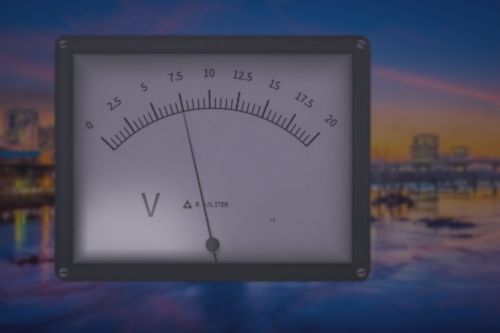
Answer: 7.5 V
